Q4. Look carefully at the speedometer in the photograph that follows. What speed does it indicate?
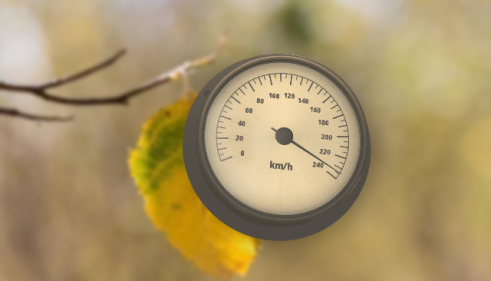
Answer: 235 km/h
